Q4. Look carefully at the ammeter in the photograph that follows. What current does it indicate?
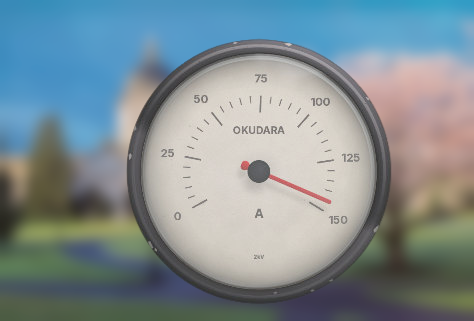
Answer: 145 A
